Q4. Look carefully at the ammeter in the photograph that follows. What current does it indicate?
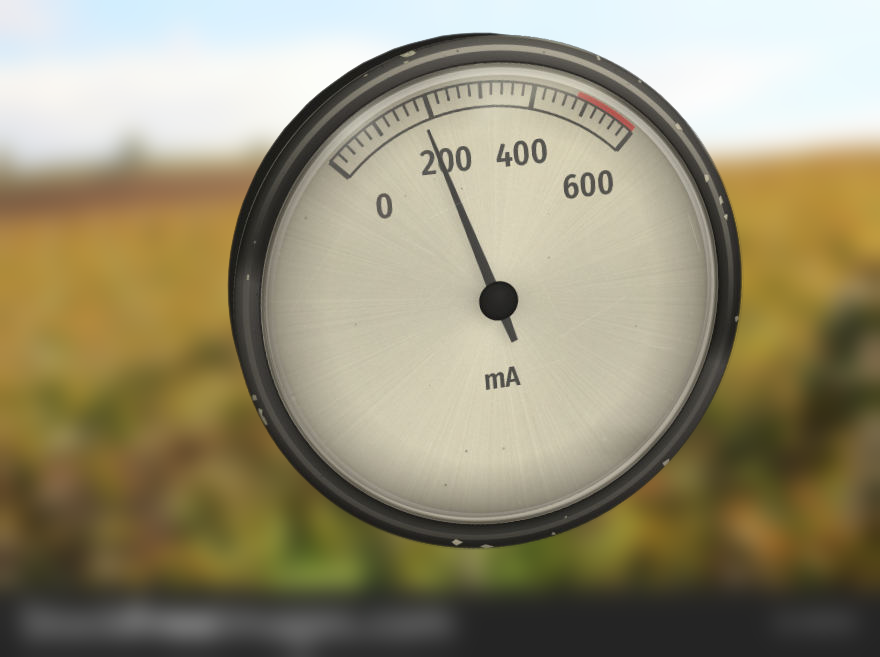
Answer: 180 mA
